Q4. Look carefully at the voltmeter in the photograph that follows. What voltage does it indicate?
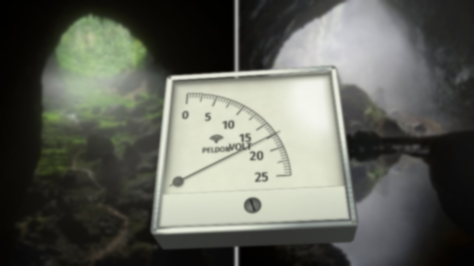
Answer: 17.5 V
